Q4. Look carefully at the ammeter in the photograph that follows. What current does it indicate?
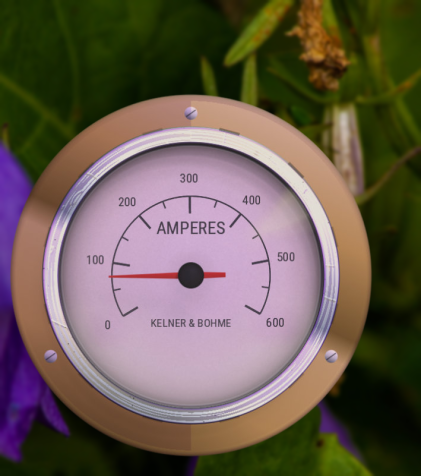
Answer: 75 A
